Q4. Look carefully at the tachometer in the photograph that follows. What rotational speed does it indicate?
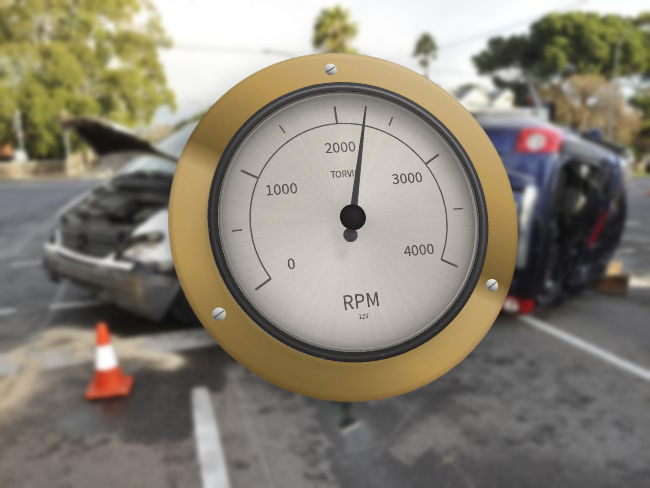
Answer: 2250 rpm
